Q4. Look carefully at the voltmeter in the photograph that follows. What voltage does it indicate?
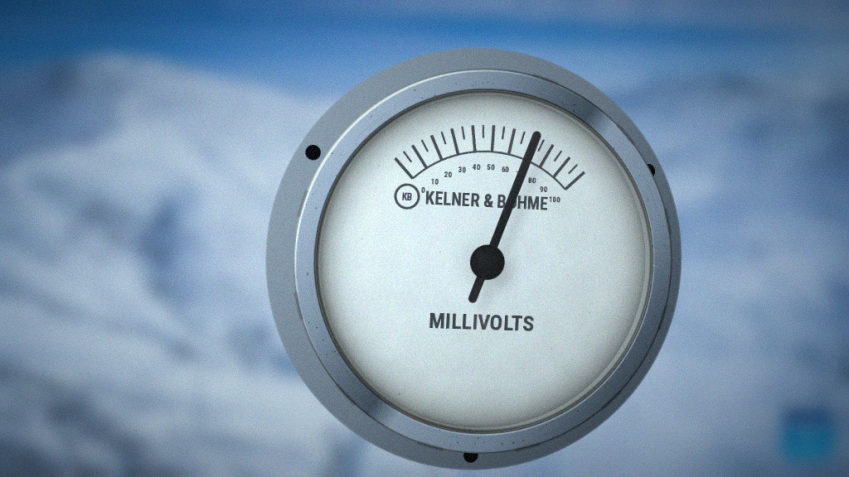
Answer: 70 mV
